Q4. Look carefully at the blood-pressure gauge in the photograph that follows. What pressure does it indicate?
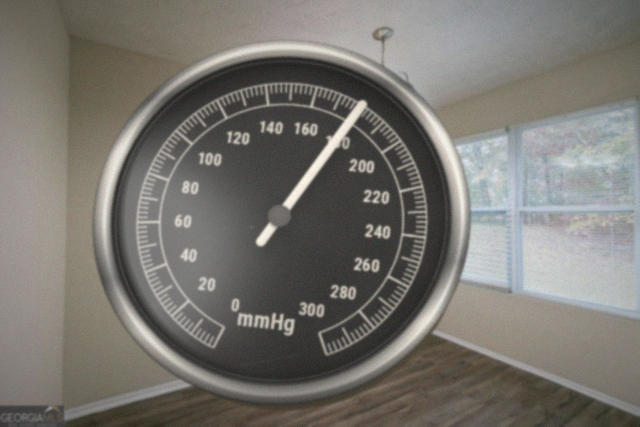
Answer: 180 mmHg
